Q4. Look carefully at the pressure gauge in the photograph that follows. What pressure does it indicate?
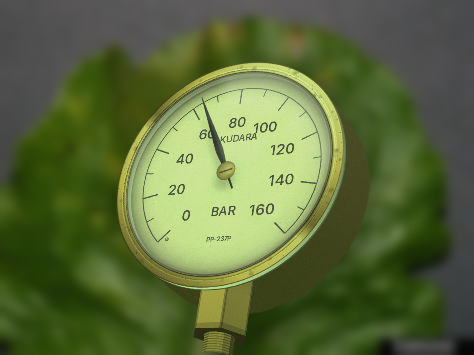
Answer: 65 bar
